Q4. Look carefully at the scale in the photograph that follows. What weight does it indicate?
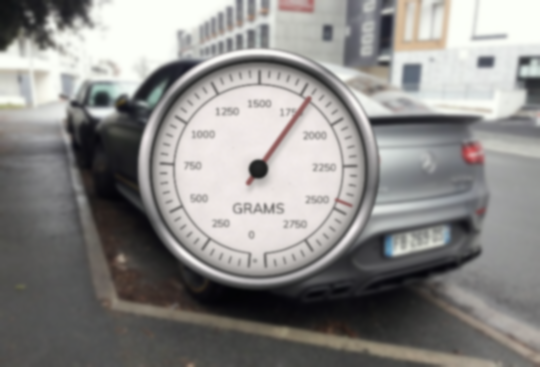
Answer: 1800 g
